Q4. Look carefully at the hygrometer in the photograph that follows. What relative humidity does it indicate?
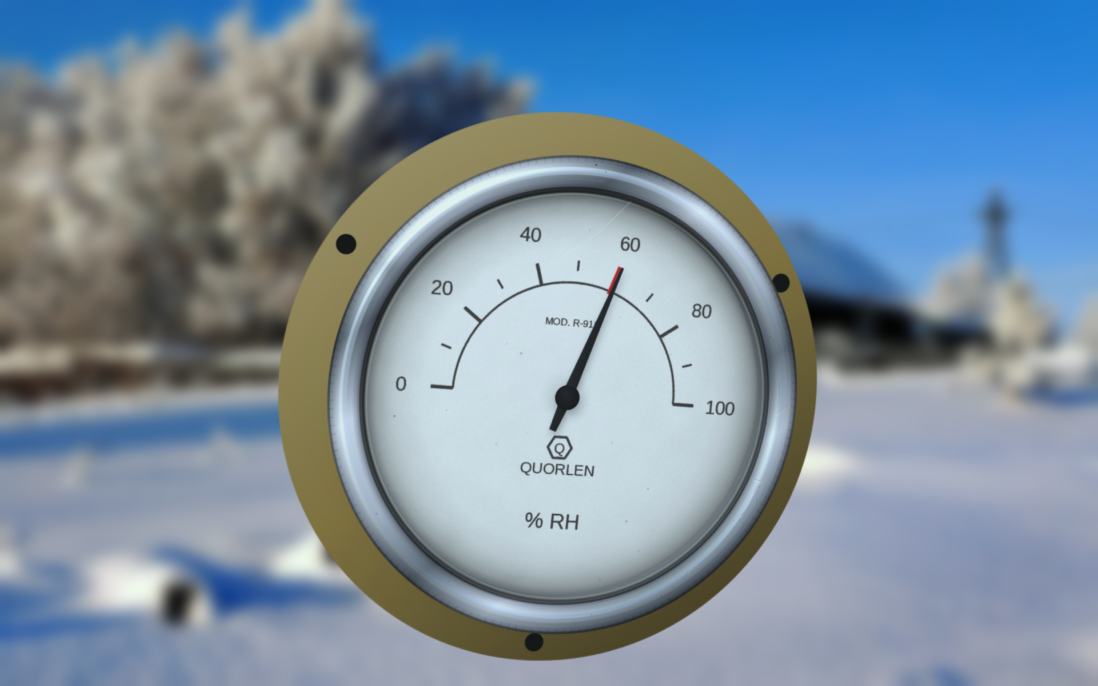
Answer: 60 %
